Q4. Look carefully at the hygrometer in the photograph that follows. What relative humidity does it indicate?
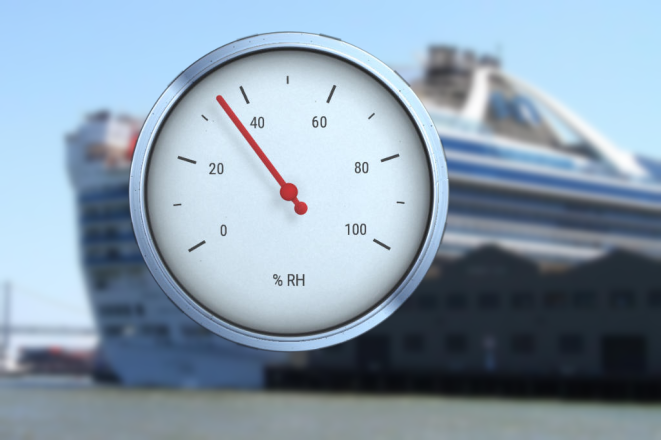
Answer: 35 %
